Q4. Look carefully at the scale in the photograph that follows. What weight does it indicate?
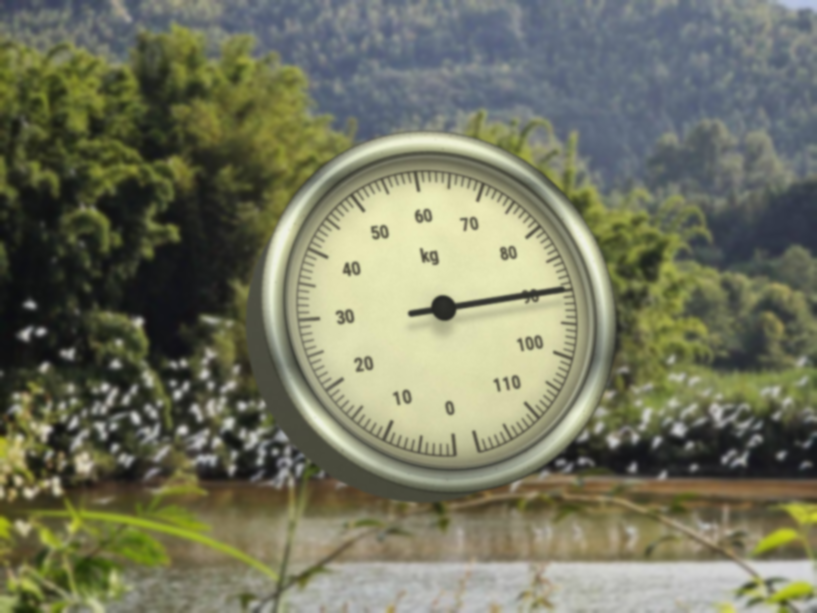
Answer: 90 kg
